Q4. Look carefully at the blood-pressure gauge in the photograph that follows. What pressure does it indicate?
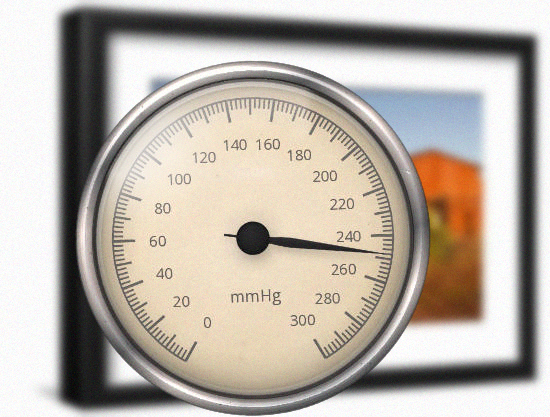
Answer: 248 mmHg
